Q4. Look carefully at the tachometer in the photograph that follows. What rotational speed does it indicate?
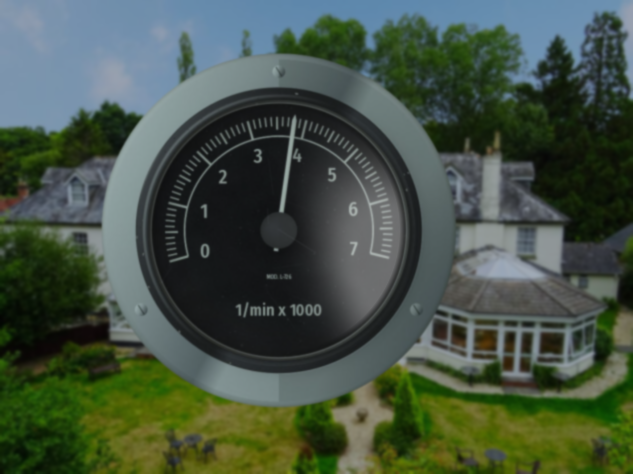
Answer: 3800 rpm
